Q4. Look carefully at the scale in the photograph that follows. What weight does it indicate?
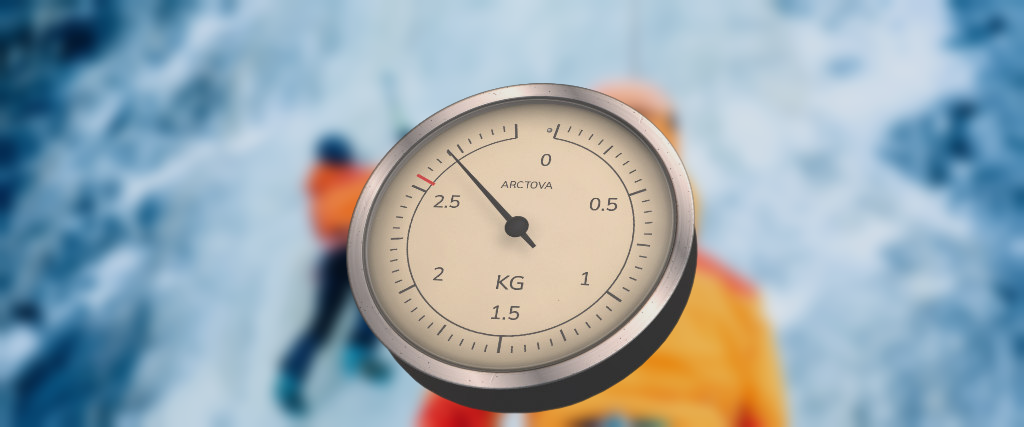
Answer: 2.7 kg
